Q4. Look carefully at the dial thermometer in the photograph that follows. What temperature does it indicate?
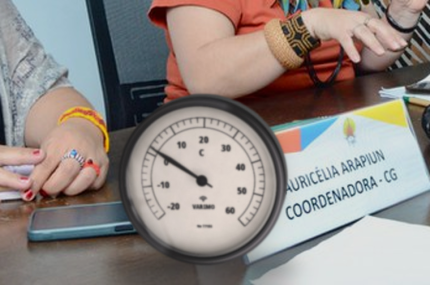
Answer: 2 °C
